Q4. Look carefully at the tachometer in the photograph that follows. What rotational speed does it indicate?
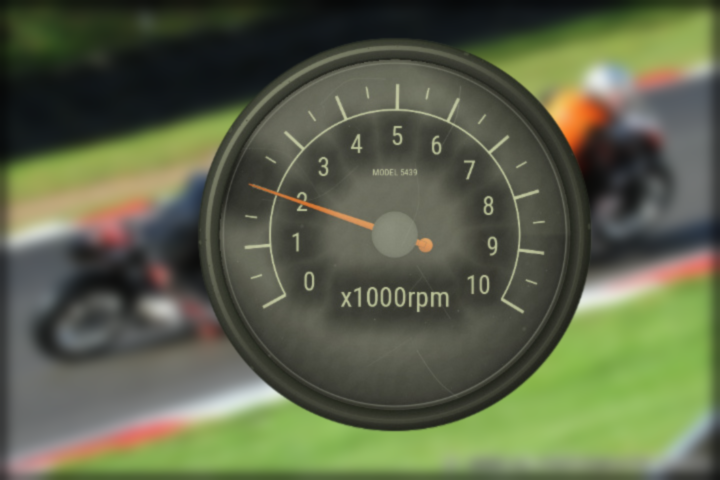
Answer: 2000 rpm
